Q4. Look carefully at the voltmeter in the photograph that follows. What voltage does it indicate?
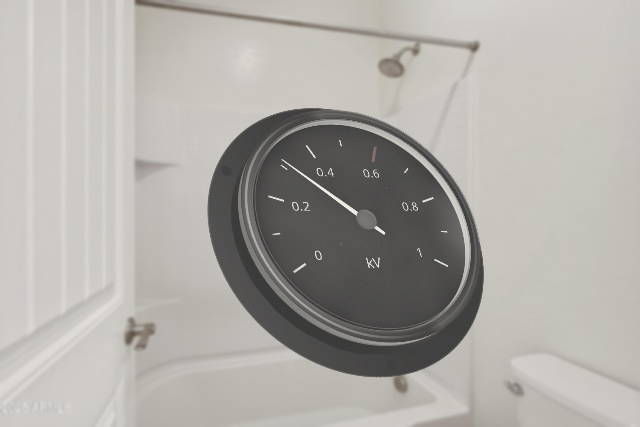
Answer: 0.3 kV
